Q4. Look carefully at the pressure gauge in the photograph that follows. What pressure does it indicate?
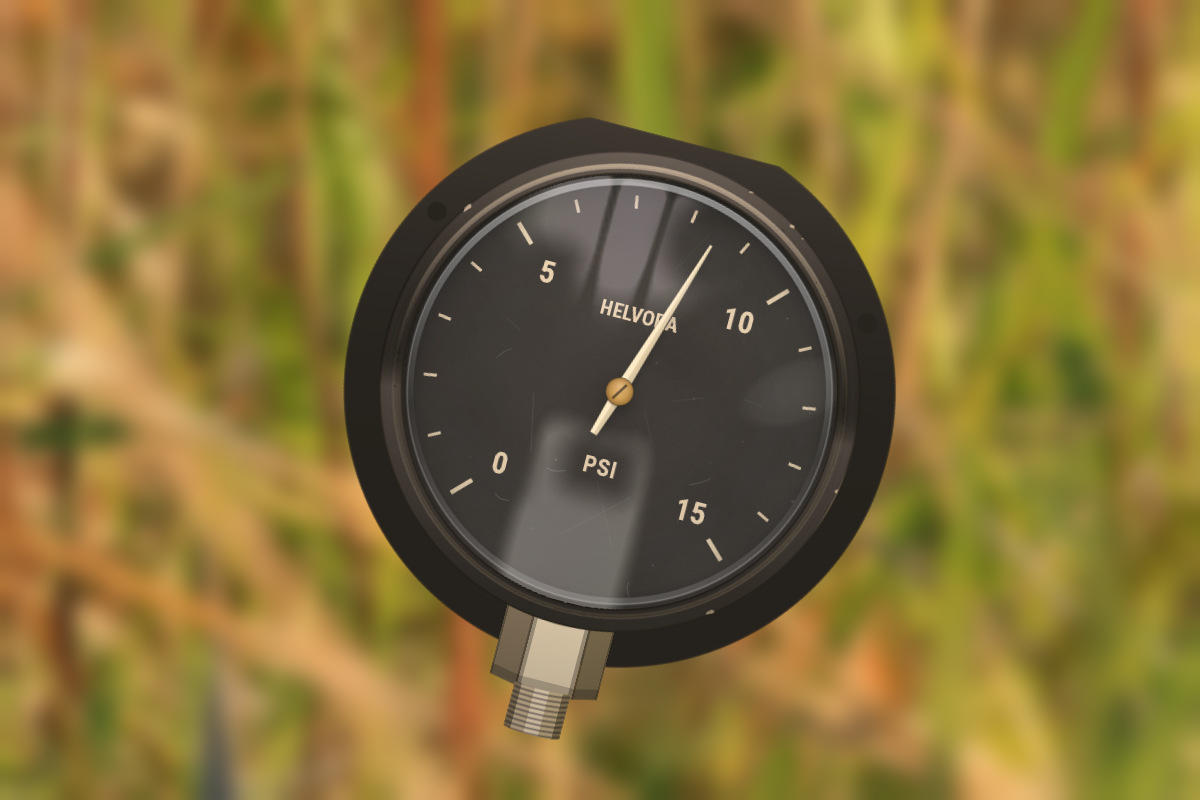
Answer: 8.5 psi
